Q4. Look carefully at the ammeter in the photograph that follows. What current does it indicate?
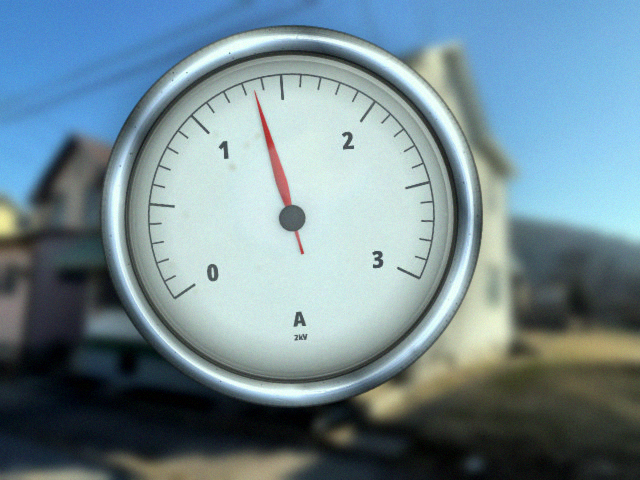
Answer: 1.35 A
